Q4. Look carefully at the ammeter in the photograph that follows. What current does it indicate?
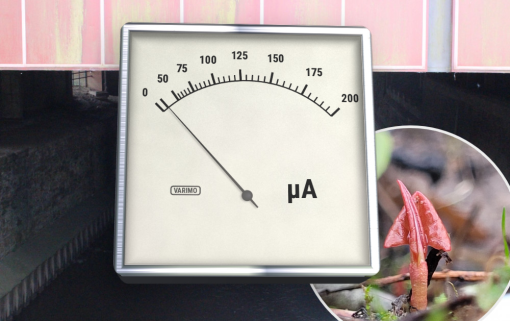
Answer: 25 µA
